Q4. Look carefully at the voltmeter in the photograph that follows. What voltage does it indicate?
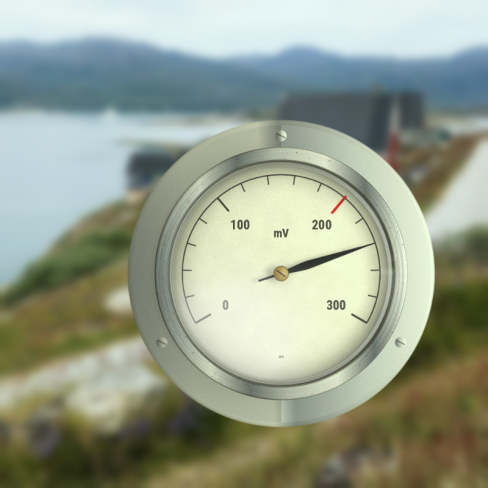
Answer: 240 mV
